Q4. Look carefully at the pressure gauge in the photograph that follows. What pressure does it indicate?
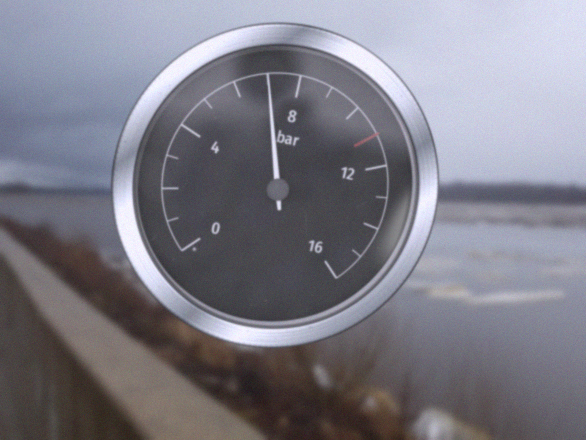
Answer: 7 bar
